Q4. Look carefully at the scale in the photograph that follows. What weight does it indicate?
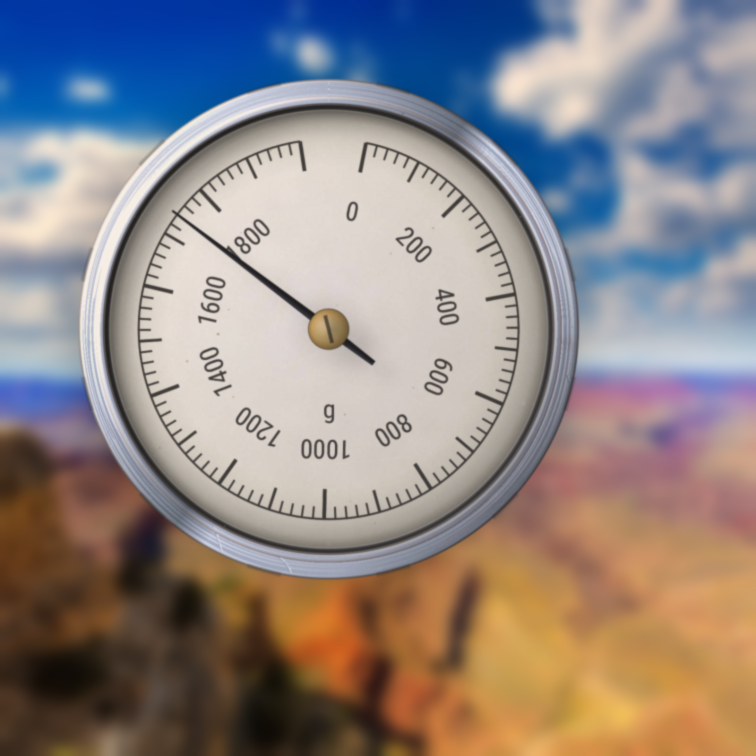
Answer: 1740 g
